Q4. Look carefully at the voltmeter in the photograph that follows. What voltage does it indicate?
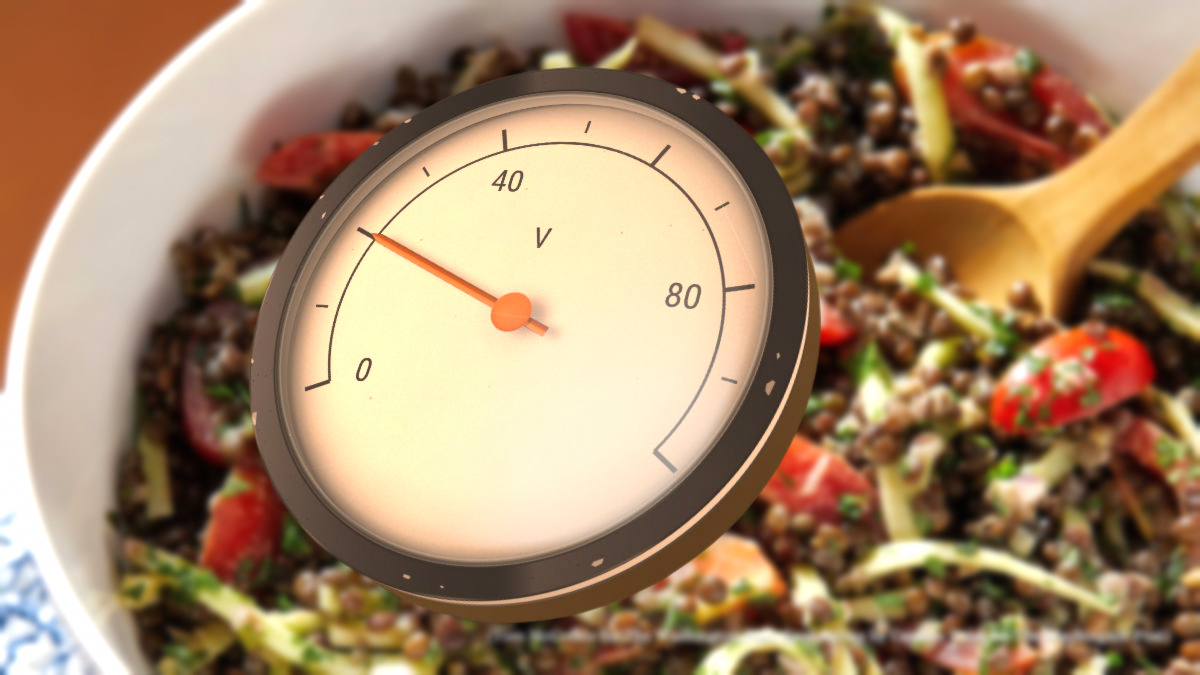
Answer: 20 V
